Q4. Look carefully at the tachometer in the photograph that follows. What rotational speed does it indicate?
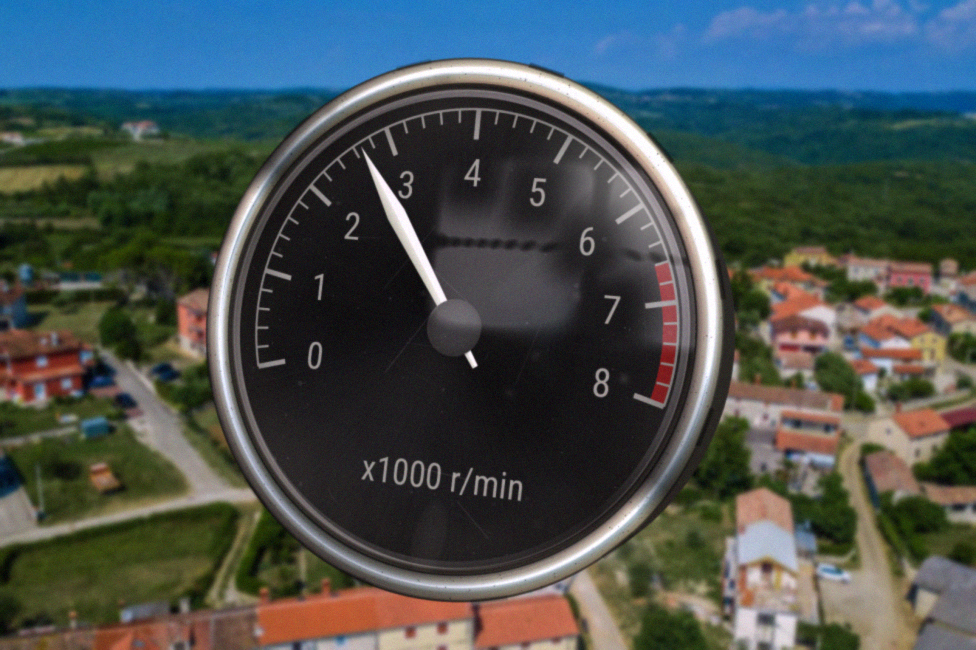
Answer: 2700 rpm
